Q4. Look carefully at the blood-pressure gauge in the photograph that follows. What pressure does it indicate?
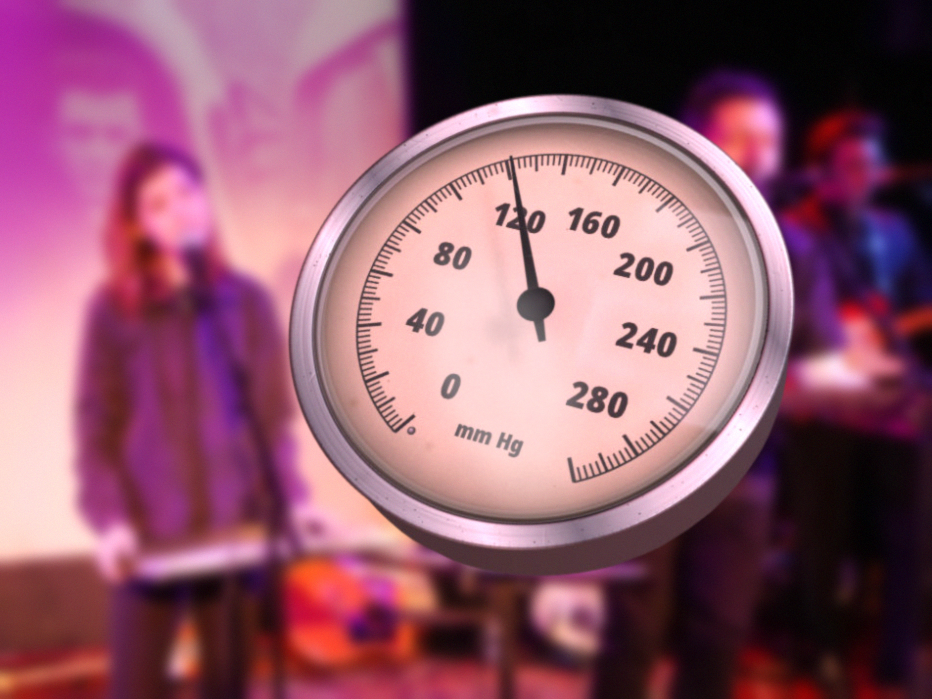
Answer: 122 mmHg
